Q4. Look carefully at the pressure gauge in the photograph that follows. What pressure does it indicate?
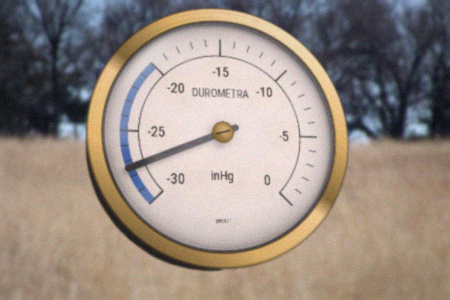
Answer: -27.5 inHg
